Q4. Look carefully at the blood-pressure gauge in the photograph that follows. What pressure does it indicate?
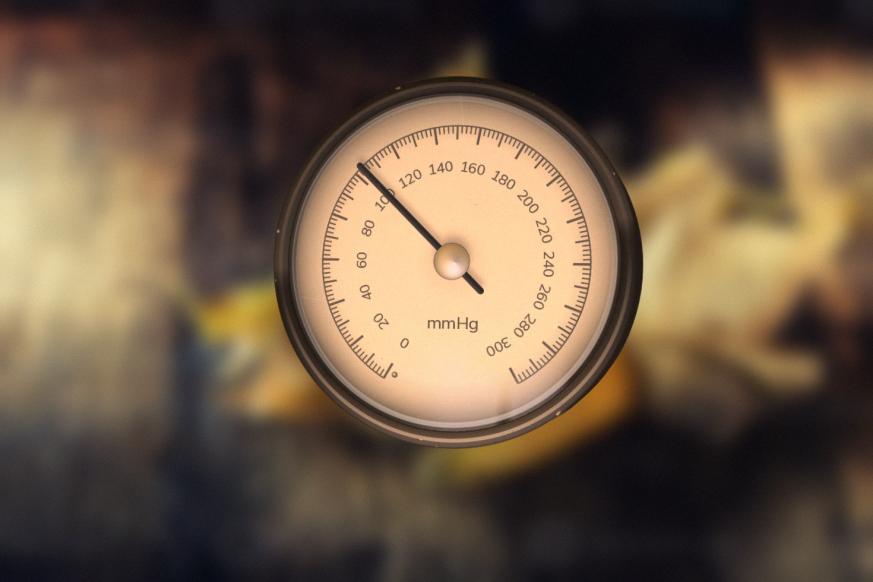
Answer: 104 mmHg
